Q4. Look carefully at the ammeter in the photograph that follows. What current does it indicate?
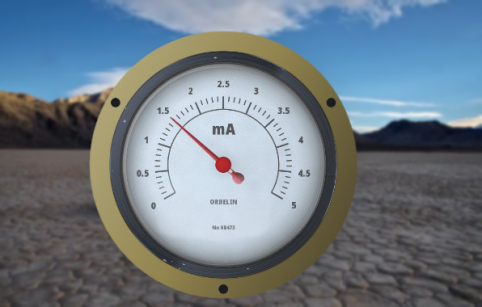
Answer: 1.5 mA
